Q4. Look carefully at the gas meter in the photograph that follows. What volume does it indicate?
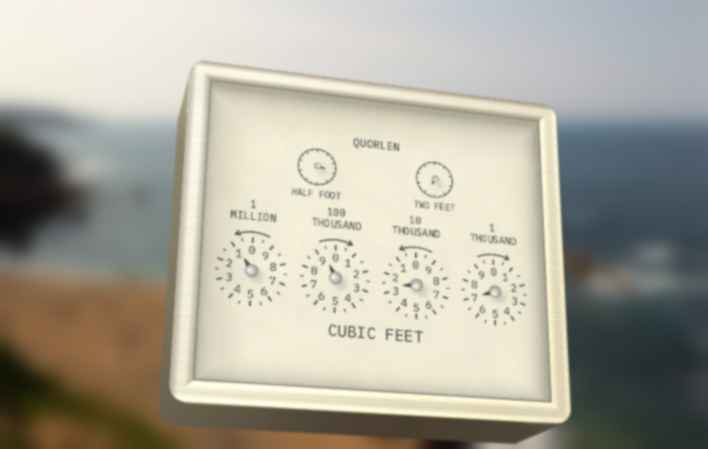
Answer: 92700 ft³
